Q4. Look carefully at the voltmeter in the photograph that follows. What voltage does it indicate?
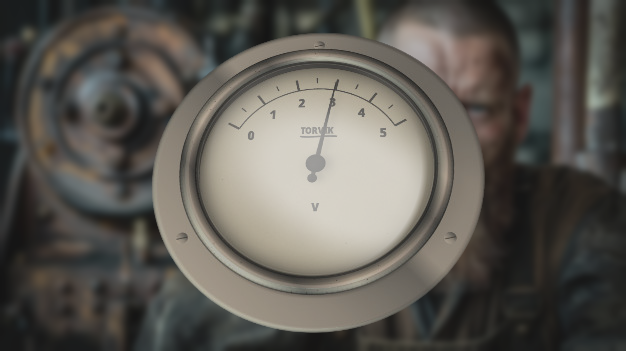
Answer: 3 V
